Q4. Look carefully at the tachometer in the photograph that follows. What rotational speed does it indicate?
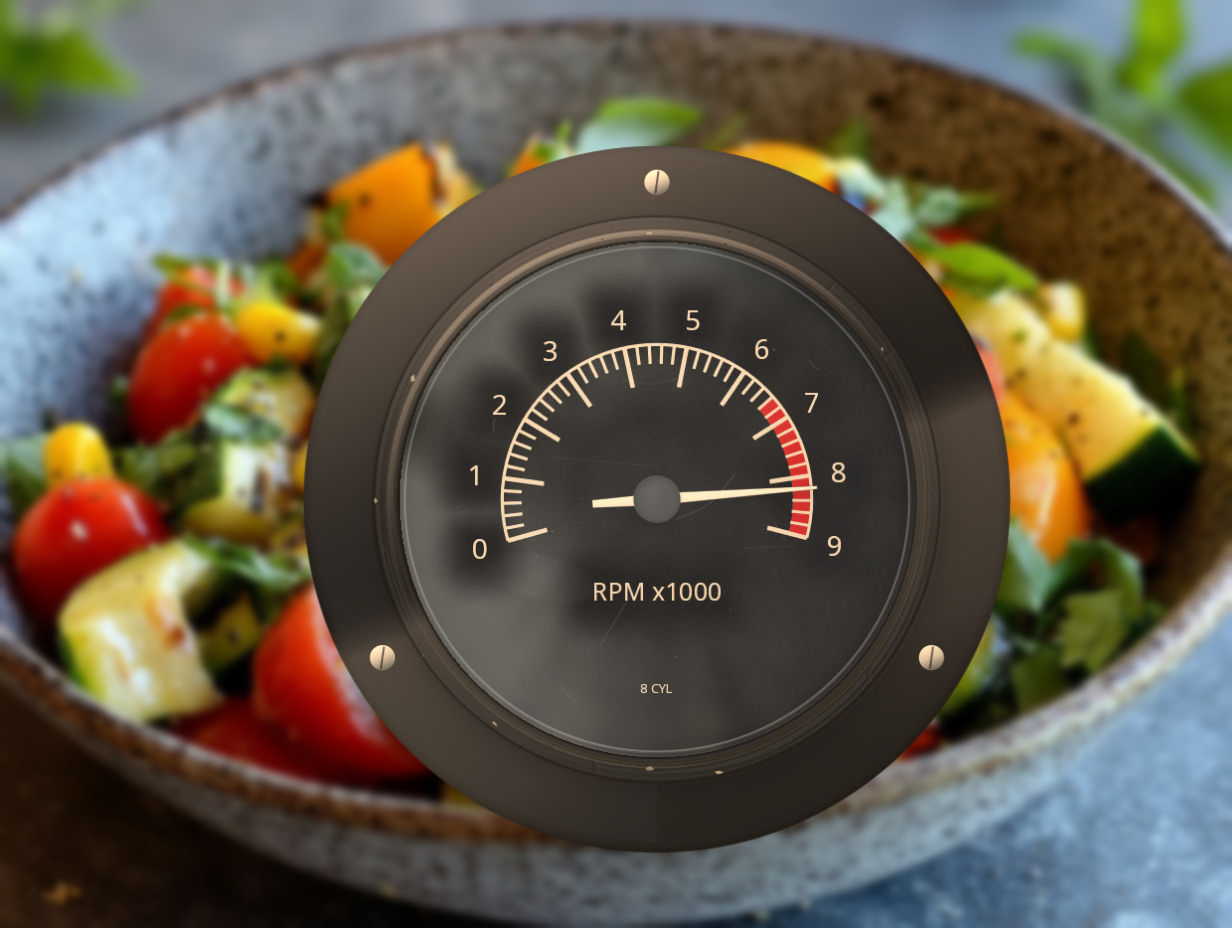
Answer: 8200 rpm
